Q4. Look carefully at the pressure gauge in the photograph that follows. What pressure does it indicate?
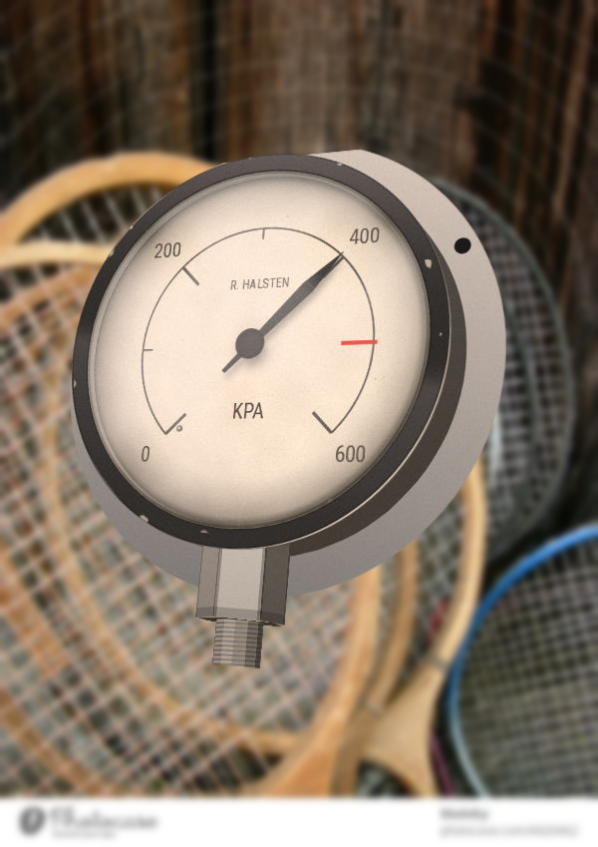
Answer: 400 kPa
